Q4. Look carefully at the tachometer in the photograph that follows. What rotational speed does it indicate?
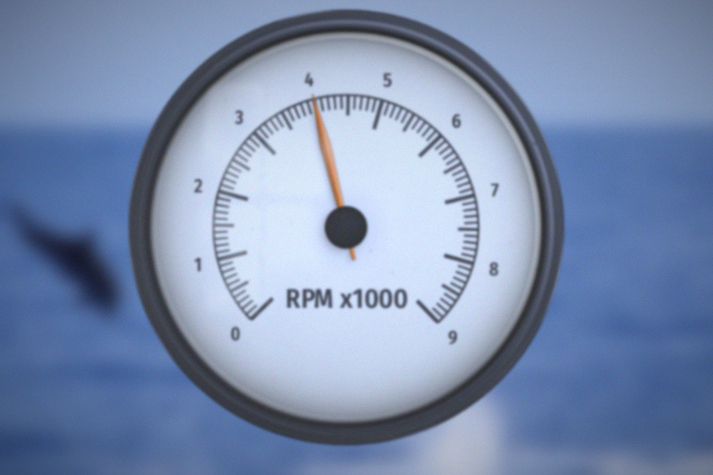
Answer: 4000 rpm
